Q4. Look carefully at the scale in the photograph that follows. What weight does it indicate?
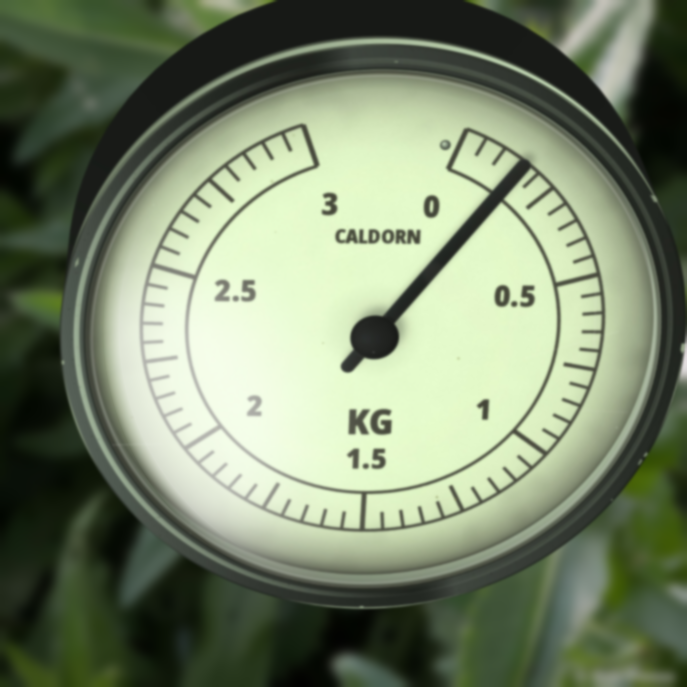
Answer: 0.15 kg
